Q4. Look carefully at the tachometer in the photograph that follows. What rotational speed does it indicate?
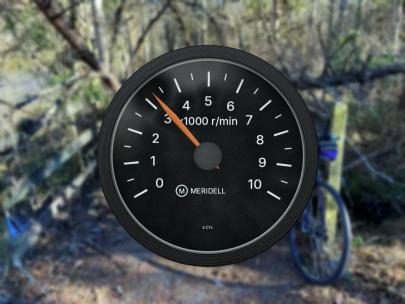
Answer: 3250 rpm
